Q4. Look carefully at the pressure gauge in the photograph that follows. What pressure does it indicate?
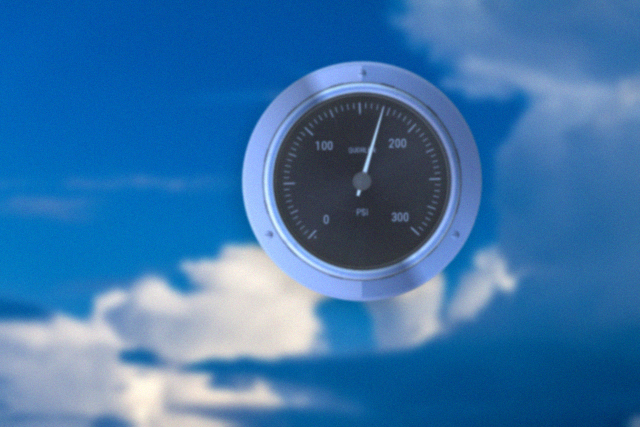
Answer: 170 psi
